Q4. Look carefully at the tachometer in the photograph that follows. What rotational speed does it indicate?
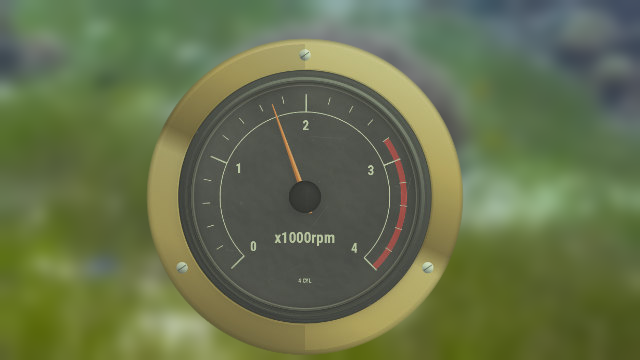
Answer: 1700 rpm
